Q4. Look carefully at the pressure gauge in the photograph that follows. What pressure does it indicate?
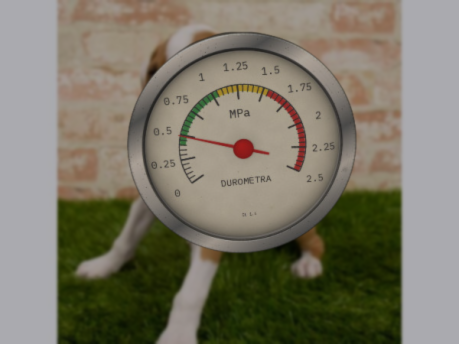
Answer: 0.5 MPa
